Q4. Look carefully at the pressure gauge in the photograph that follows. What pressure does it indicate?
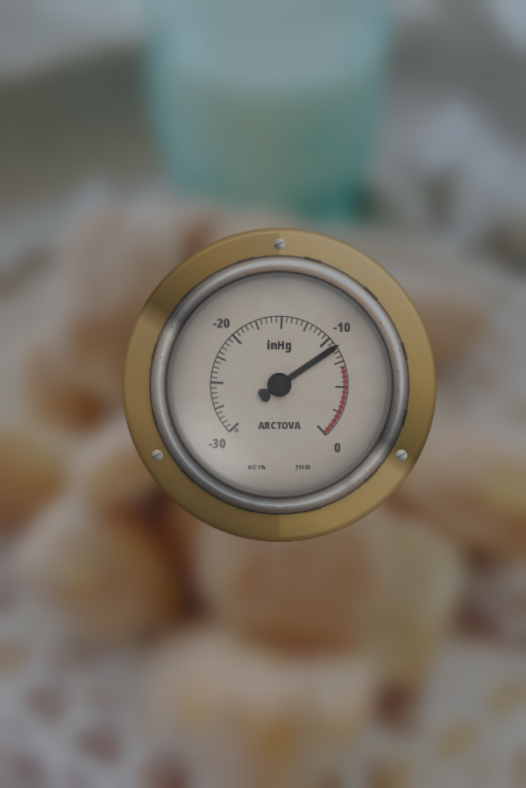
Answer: -9 inHg
